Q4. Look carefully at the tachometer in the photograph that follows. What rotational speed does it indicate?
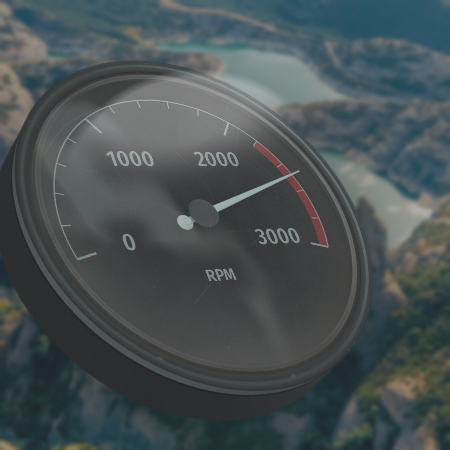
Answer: 2500 rpm
